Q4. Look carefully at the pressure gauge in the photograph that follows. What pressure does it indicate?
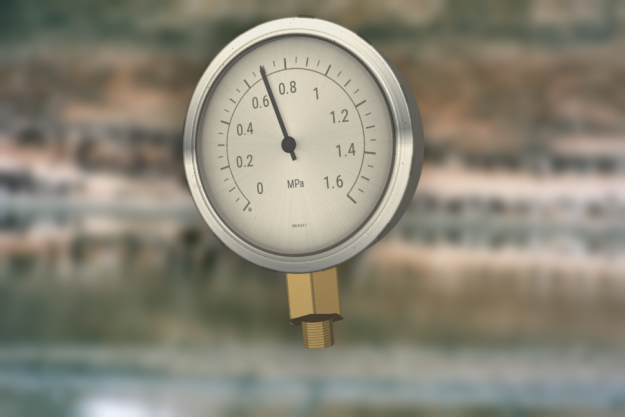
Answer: 0.7 MPa
